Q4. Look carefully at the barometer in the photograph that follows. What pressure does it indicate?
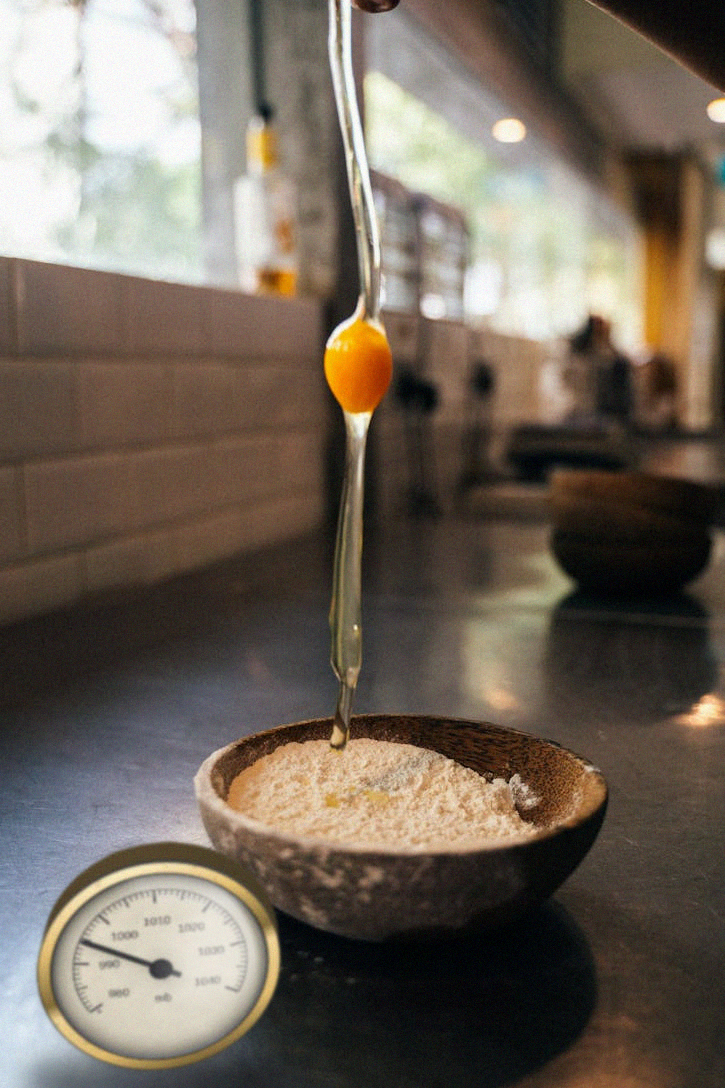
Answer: 995 mbar
